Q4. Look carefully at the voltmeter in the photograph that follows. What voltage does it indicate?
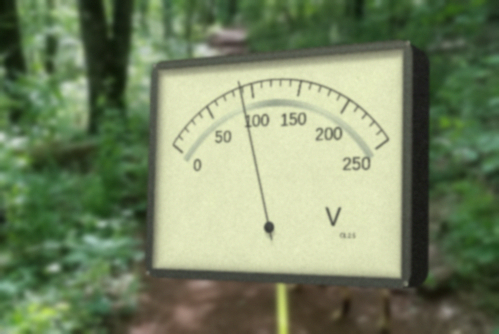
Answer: 90 V
